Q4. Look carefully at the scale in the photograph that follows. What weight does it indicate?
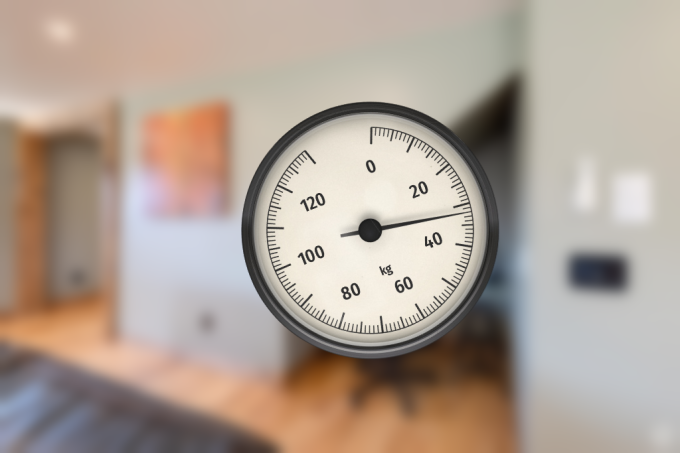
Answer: 32 kg
